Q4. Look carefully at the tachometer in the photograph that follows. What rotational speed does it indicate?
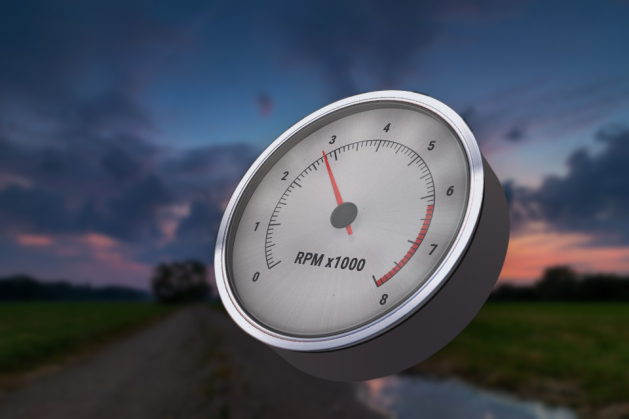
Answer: 2800 rpm
